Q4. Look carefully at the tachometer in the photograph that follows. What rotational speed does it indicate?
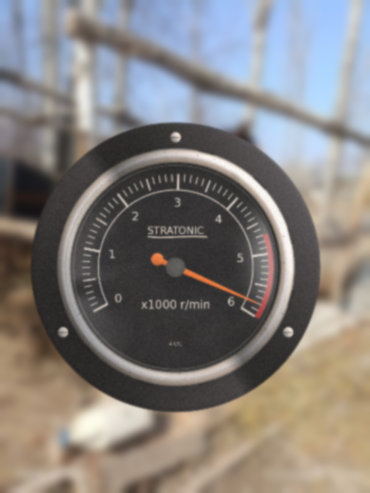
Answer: 5800 rpm
